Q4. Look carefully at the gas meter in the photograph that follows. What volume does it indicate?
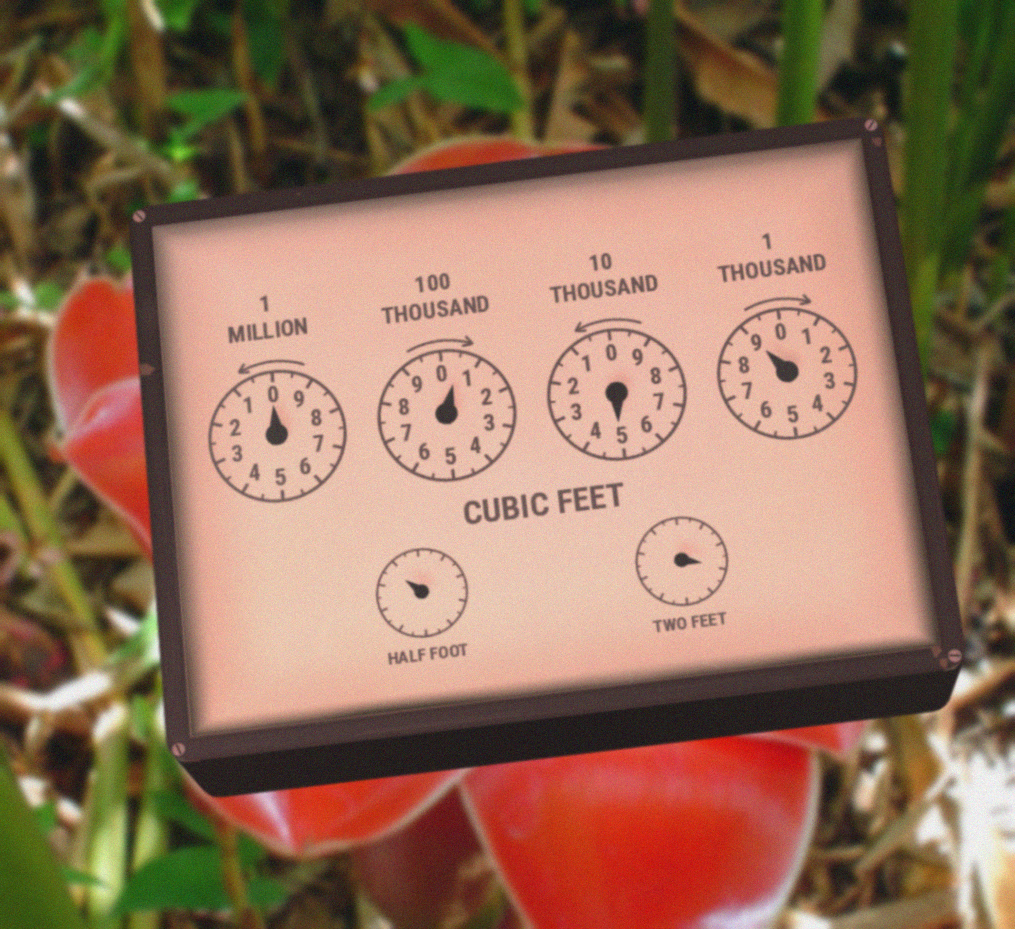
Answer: 4900 ft³
